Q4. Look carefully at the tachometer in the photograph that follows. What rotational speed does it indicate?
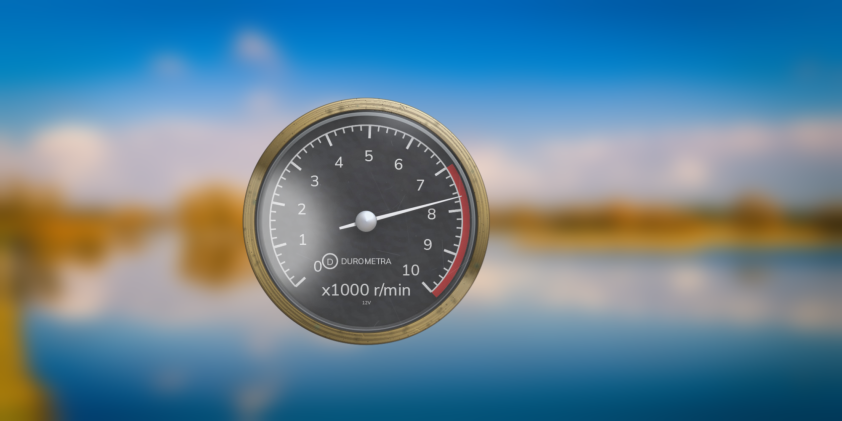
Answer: 7700 rpm
